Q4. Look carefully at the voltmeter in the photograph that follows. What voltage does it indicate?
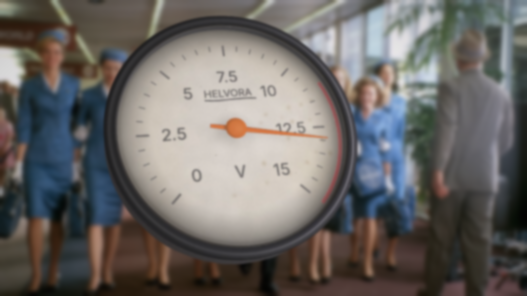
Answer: 13 V
